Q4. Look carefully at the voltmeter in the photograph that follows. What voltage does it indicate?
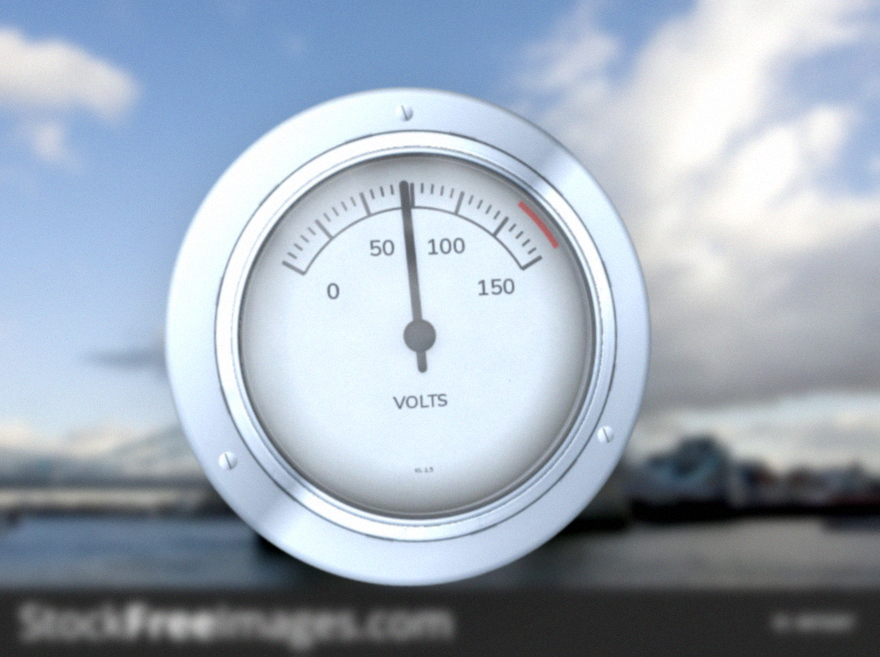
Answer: 70 V
